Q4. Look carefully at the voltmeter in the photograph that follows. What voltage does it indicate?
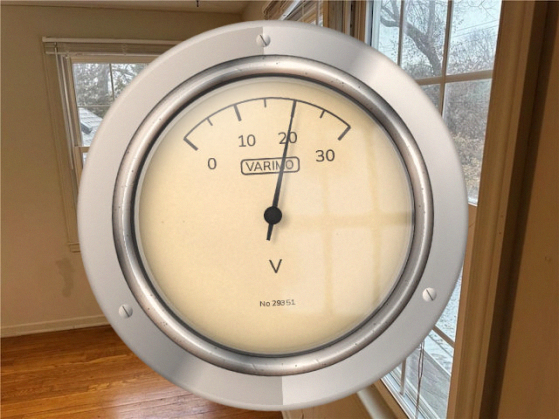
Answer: 20 V
